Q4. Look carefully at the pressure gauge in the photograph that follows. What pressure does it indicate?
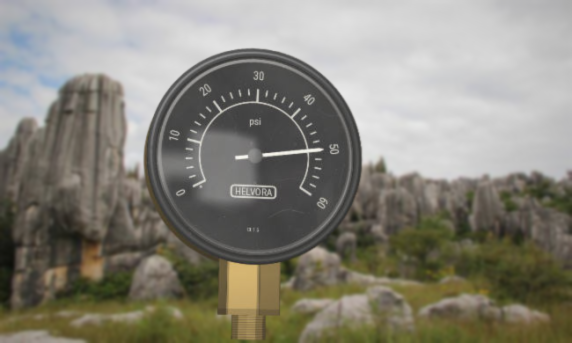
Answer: 50 psi
